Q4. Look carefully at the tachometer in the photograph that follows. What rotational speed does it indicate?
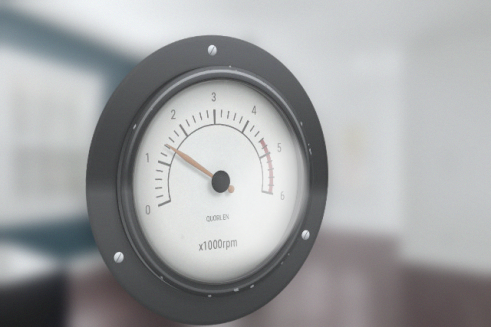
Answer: 1400 rpm
